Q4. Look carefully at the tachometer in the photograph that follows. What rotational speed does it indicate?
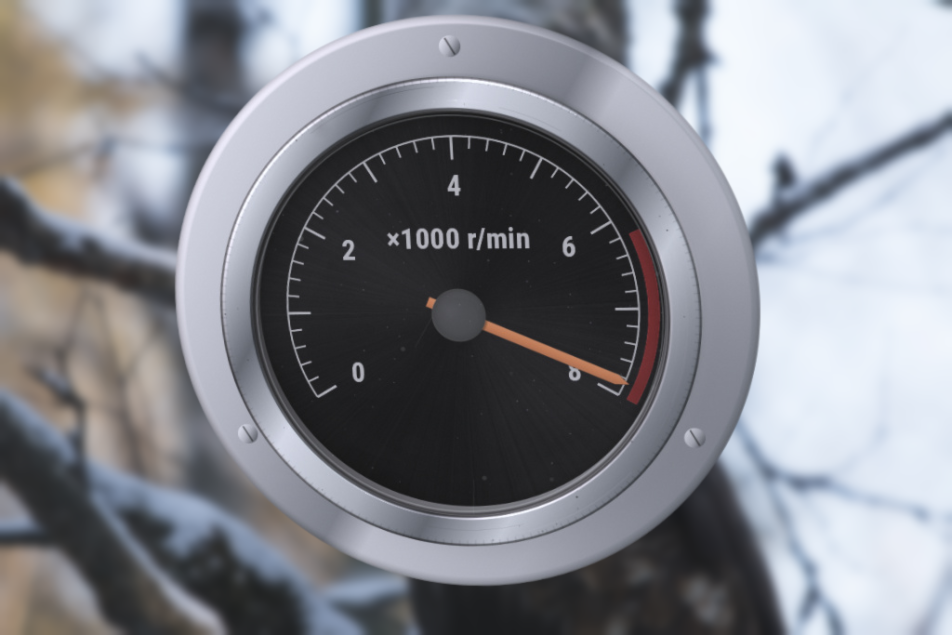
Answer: 7800 rpm
